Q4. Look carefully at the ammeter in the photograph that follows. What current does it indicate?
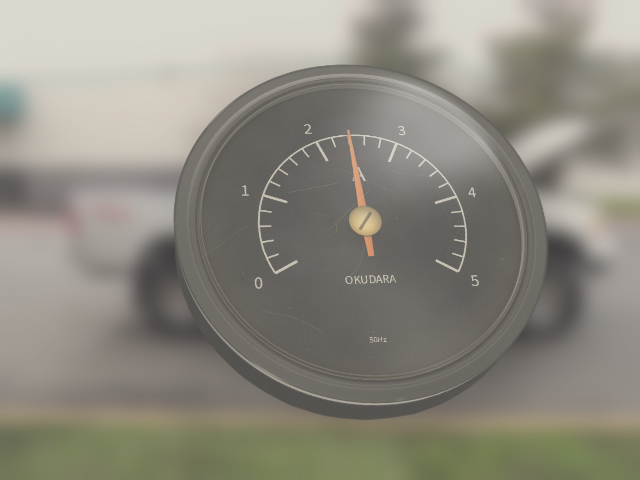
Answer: 2.4 A
